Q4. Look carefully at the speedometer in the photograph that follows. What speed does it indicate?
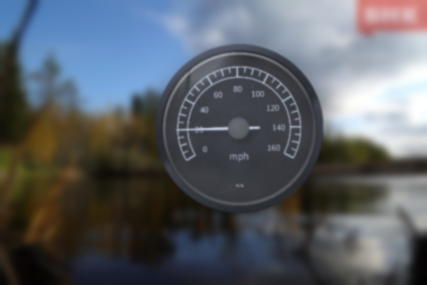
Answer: 20 mph
